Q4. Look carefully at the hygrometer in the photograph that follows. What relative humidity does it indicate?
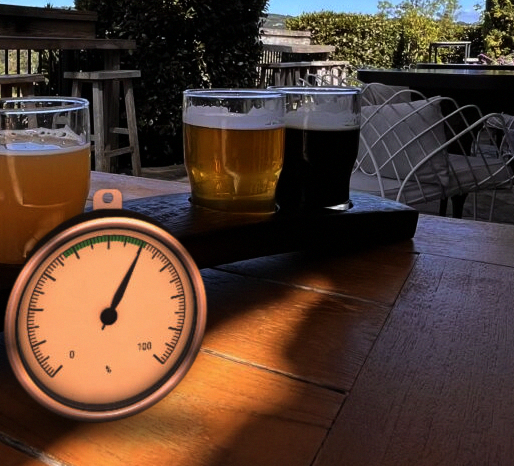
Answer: 60 %
